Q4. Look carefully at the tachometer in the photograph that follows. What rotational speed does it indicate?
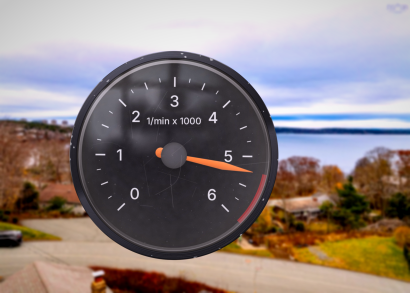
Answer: 5250 rpm
